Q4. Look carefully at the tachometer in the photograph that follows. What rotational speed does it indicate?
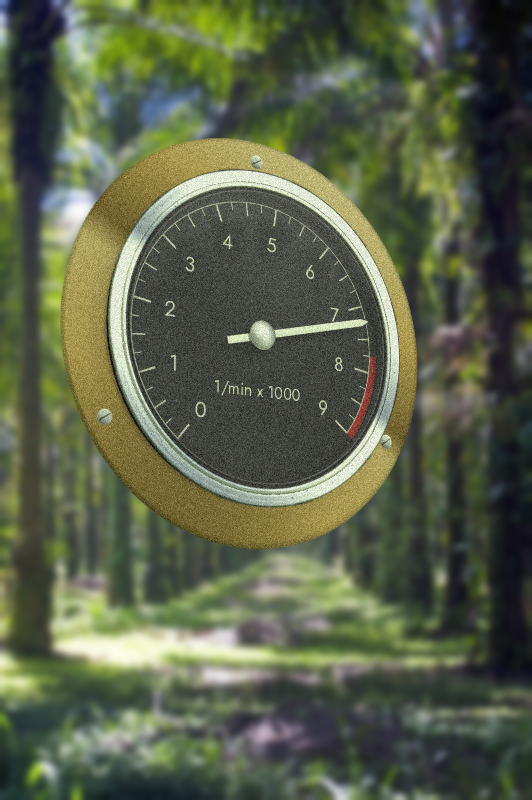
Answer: 7250 rpm
